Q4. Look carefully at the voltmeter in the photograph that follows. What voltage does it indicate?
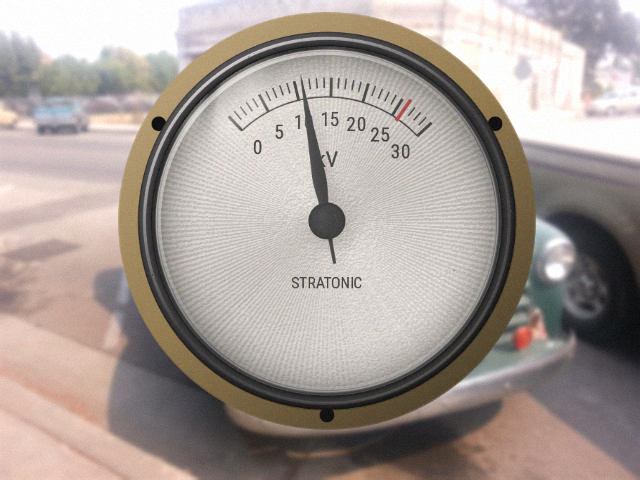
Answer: 11 kV
